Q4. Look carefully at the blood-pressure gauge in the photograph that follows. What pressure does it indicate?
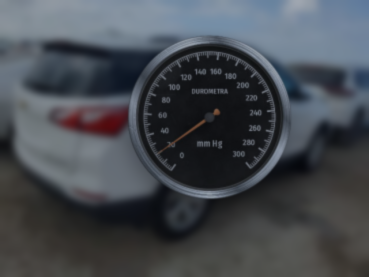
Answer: 20 mmHg
